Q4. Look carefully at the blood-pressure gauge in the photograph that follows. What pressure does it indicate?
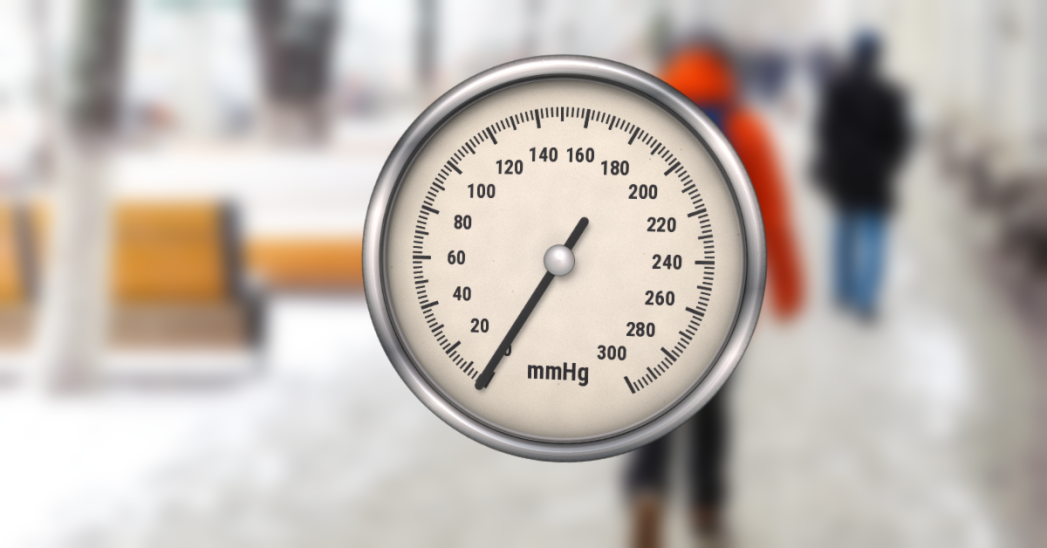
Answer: 2 mmHg
